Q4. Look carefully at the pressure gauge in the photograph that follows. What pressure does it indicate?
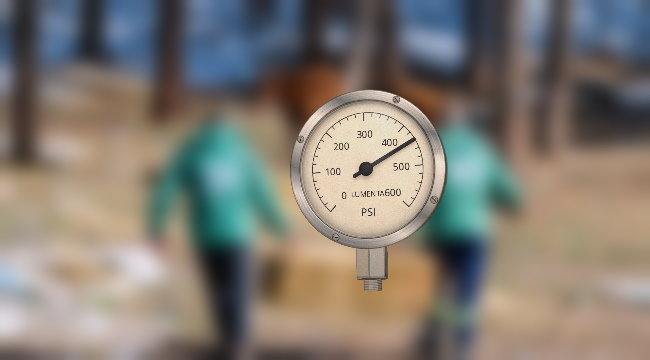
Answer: 440 psi
